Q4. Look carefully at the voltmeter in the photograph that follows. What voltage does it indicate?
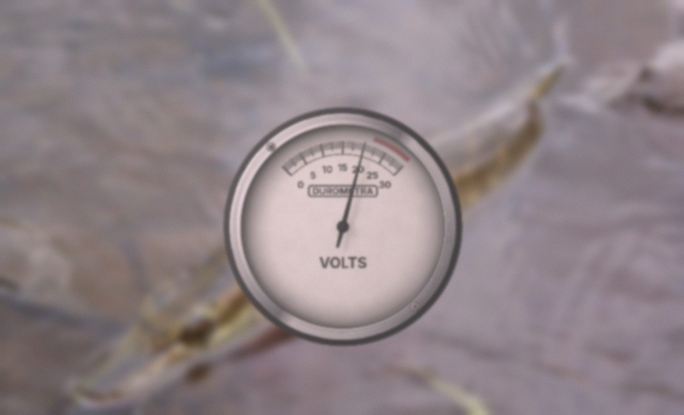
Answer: 20 V
